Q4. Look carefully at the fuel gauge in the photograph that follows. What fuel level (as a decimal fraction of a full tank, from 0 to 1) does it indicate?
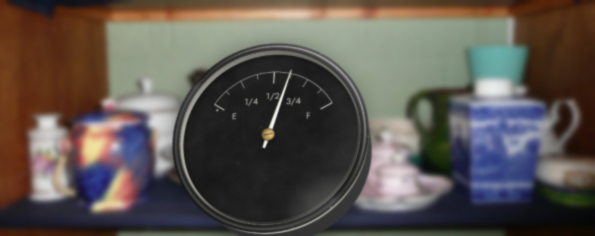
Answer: 0.625
